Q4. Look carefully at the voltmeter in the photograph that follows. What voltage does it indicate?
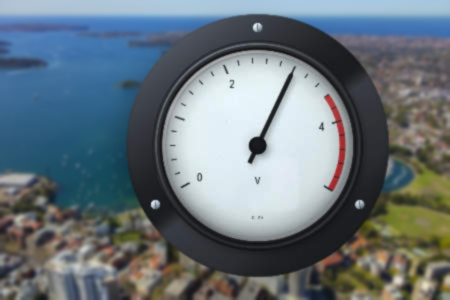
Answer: 3 V
